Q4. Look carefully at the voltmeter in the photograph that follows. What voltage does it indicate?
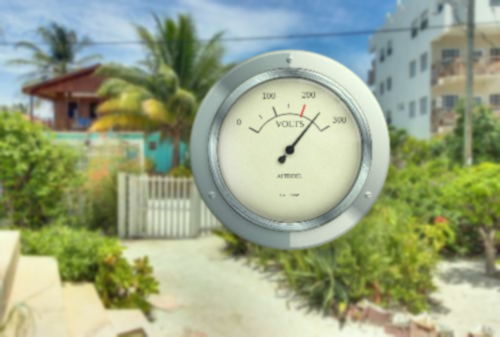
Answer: 250 V
